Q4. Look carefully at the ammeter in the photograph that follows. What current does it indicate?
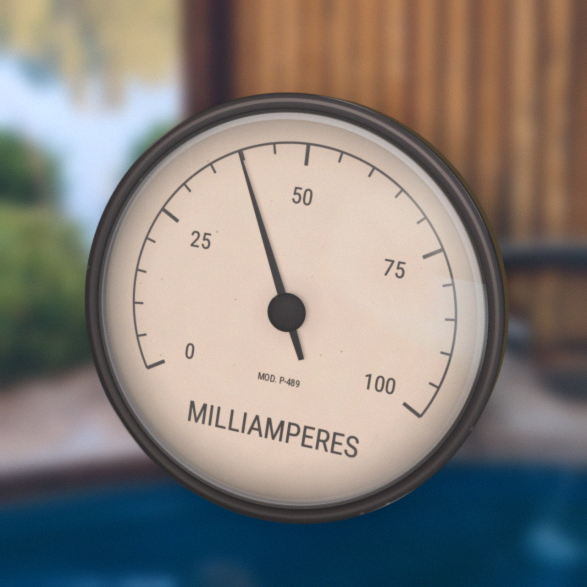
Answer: 40 mA
